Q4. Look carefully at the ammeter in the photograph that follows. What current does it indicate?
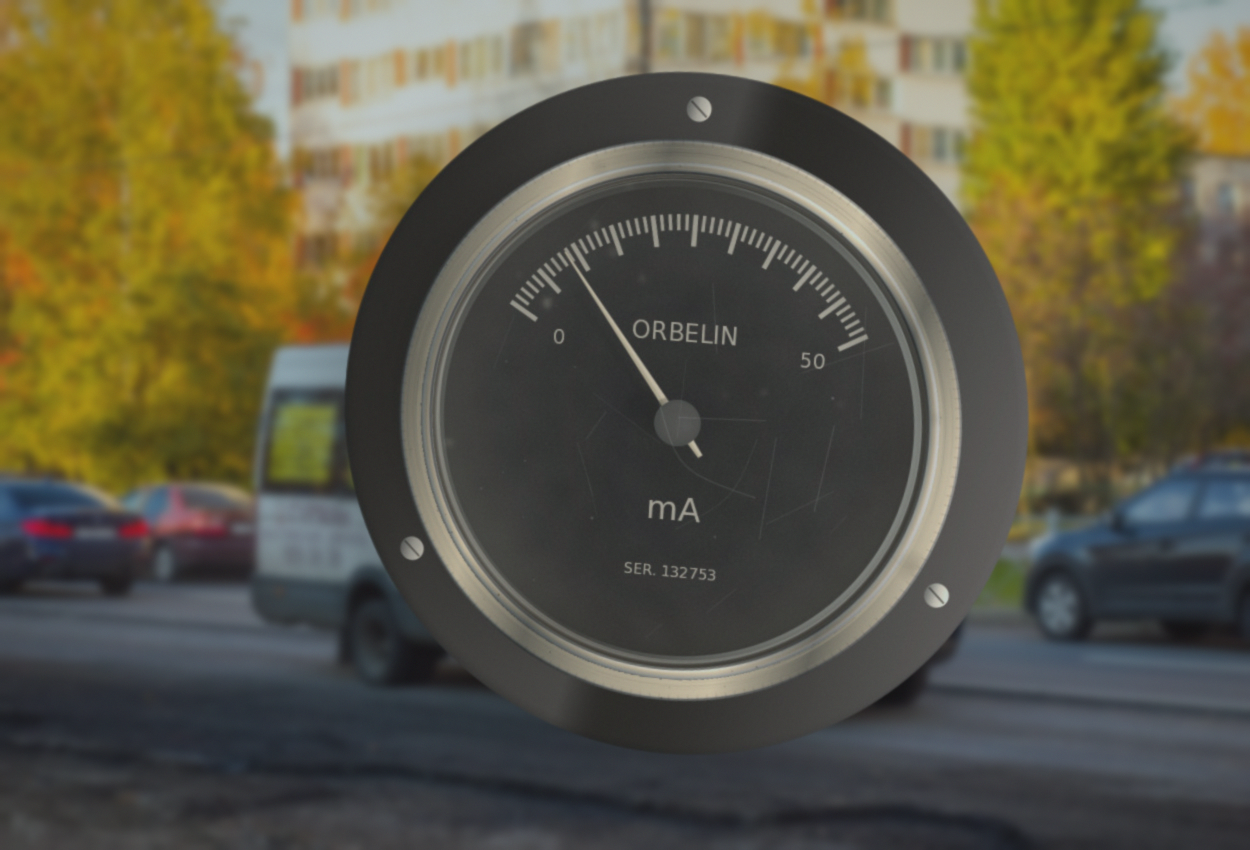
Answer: 9 mA
